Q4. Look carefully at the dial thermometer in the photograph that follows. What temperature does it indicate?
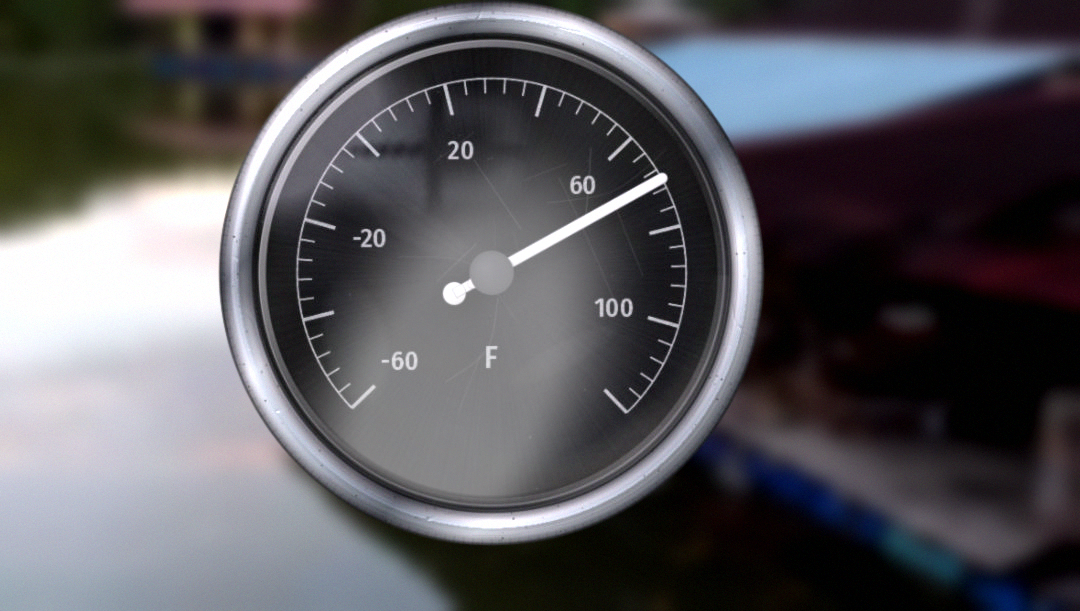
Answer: 70 °F
